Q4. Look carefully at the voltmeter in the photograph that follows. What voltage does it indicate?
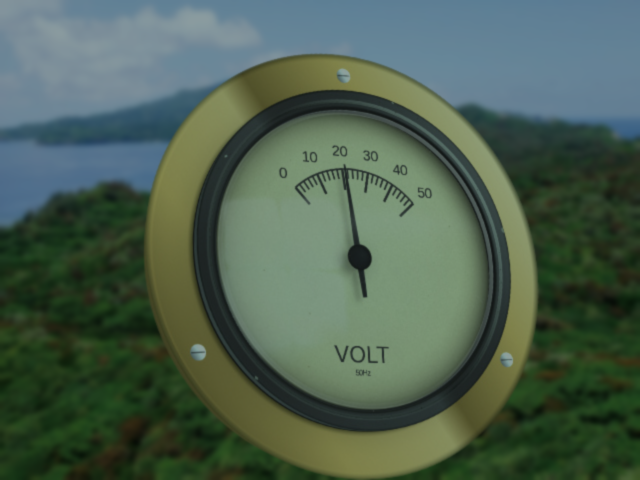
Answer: 20 V
